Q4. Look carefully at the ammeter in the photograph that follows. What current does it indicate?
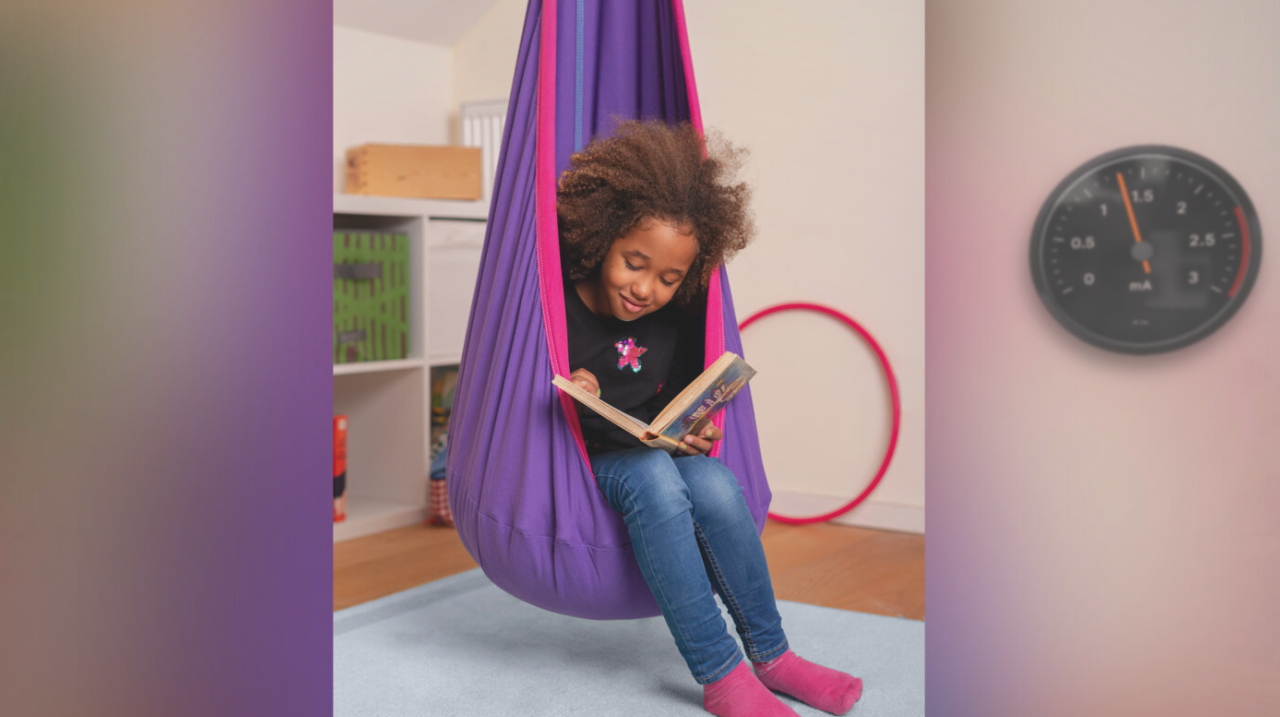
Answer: 1.3 mA
